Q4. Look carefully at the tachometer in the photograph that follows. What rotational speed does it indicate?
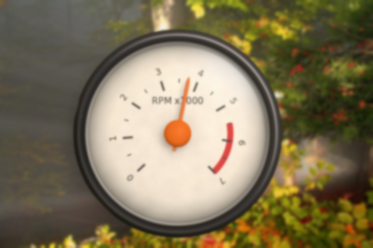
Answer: 3750 rpm
